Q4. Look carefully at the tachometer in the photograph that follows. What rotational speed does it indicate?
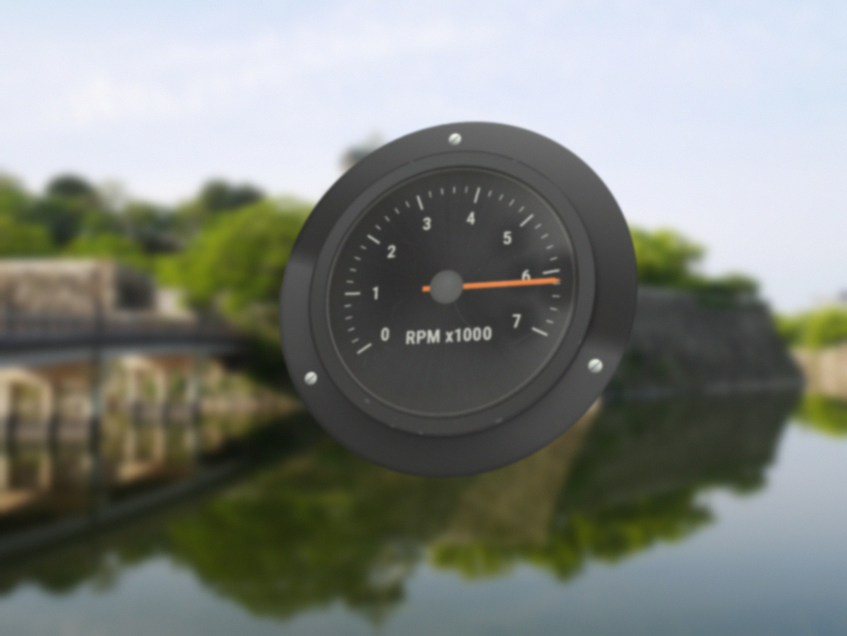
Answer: 6200 rpm
